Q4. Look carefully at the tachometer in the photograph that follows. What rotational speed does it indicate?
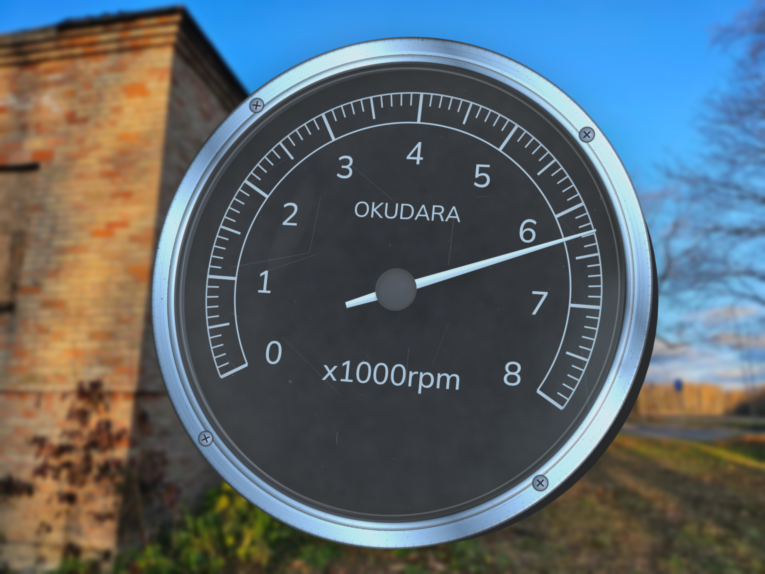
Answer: 6300 rpm
